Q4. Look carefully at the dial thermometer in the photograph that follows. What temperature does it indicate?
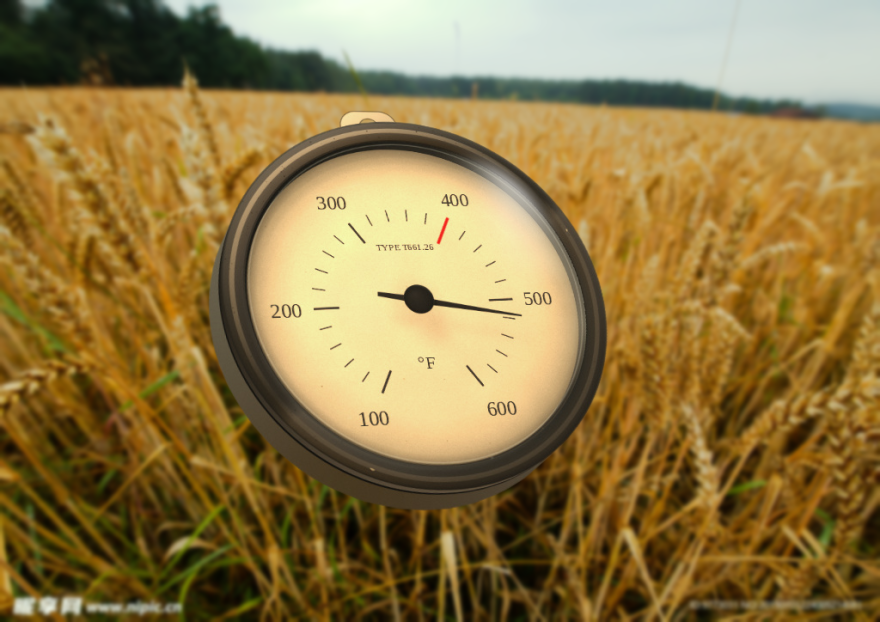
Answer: 520 °F
